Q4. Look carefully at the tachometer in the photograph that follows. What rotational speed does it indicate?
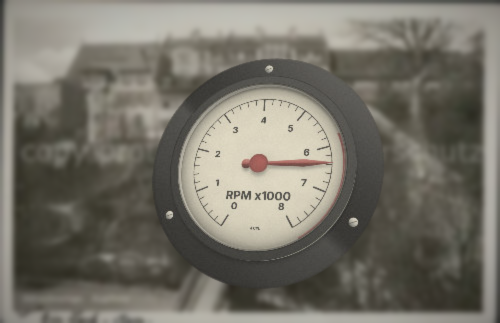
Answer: 6400 rpm
